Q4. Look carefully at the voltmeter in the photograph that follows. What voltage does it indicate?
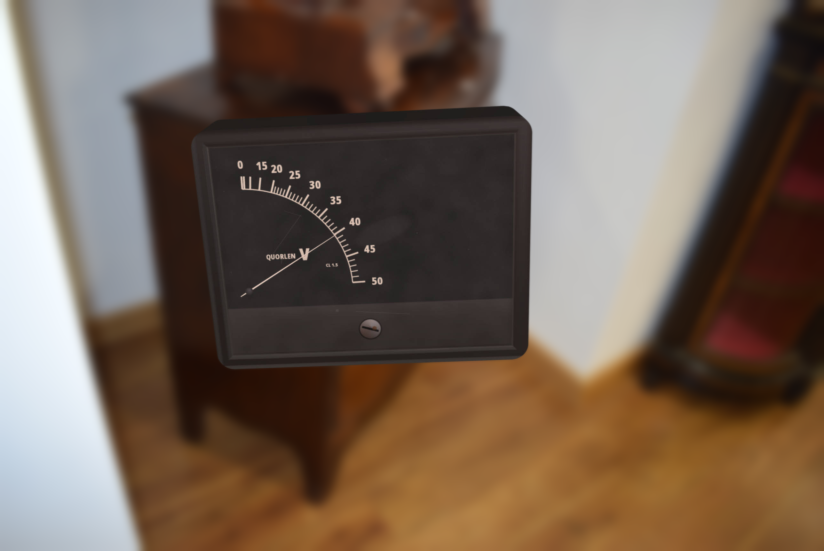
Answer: 40 V
